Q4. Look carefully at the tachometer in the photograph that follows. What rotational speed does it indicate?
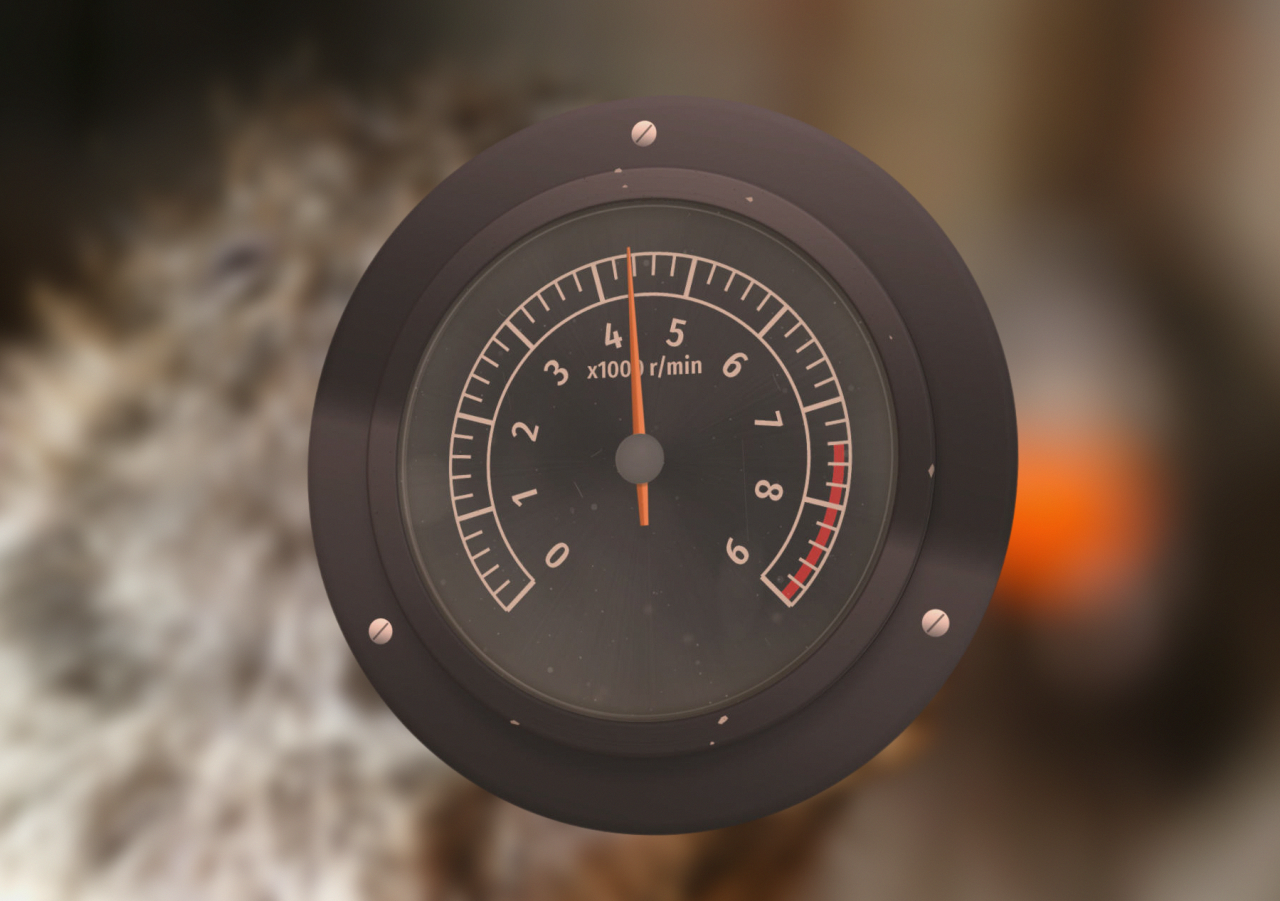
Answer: 4400 rpm
